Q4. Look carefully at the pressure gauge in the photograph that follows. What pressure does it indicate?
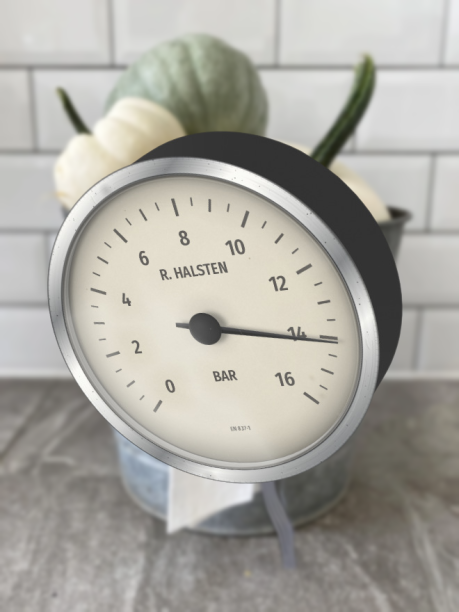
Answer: 14 bar
